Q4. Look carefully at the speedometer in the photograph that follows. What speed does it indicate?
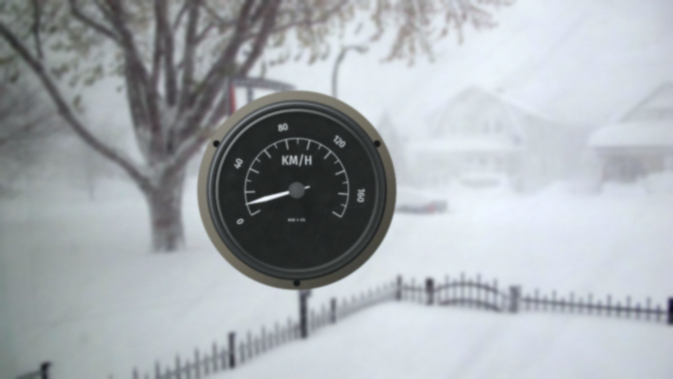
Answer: 10 km/h
